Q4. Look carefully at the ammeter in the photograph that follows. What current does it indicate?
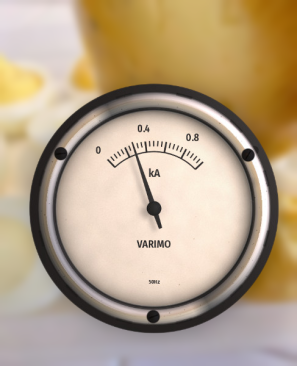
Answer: 0.28 kA
